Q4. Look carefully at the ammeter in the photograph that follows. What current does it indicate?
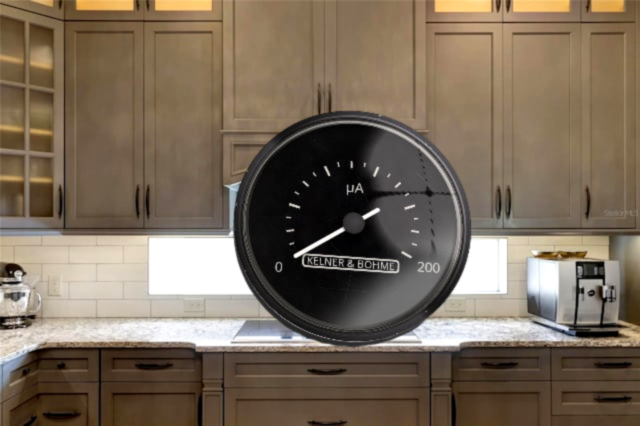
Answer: 0 µA
